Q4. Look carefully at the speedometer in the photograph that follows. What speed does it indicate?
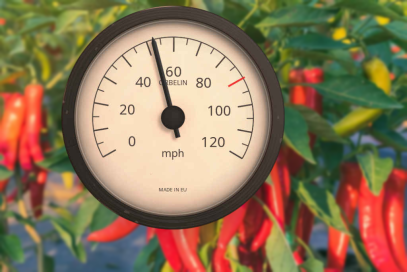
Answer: 52.5 mph
